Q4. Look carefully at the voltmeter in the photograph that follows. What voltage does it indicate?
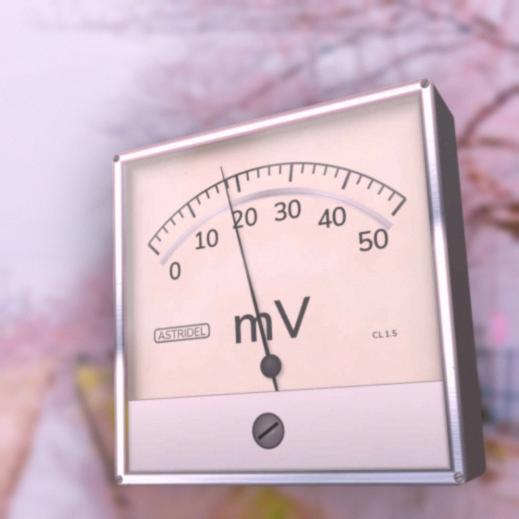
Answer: 18 mV
